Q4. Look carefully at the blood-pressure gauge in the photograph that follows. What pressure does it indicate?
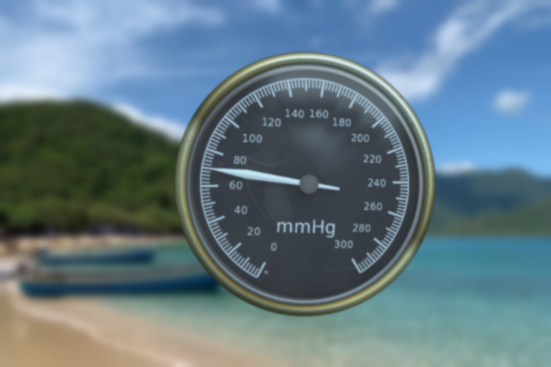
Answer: 70 mmHg
